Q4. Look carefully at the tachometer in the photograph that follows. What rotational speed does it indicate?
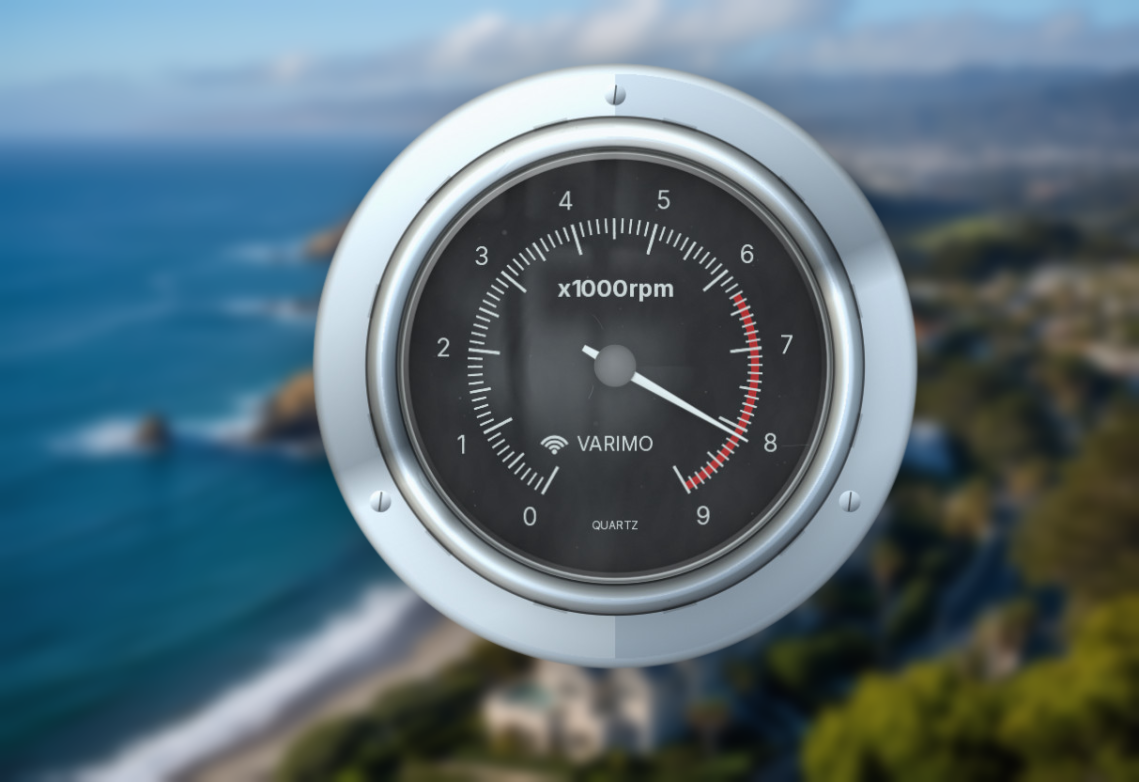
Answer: 8100 rpm
